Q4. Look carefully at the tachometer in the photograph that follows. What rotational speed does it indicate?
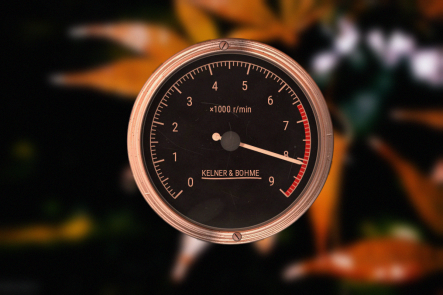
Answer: 8100 rpm
